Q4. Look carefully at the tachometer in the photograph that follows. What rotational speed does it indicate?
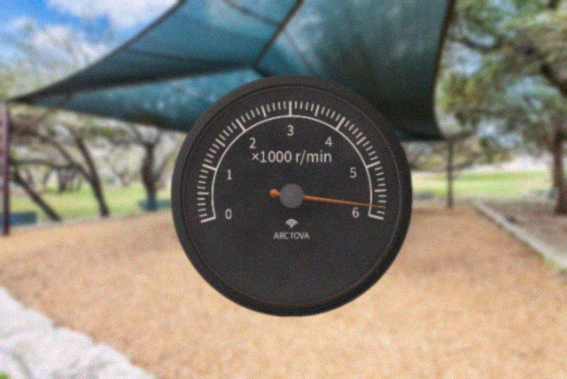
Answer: 5800 rpm
